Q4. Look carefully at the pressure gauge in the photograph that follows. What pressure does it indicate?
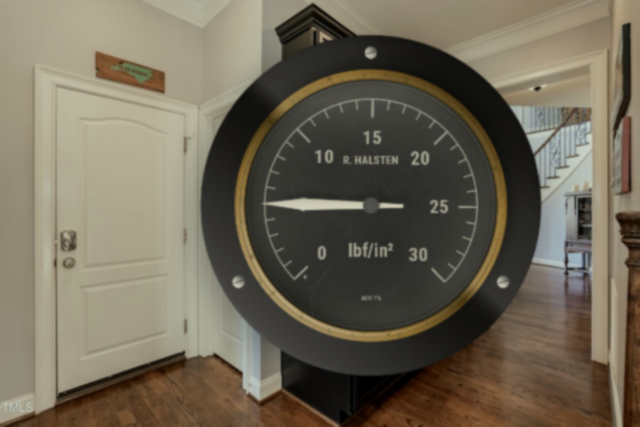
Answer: 5 psi
